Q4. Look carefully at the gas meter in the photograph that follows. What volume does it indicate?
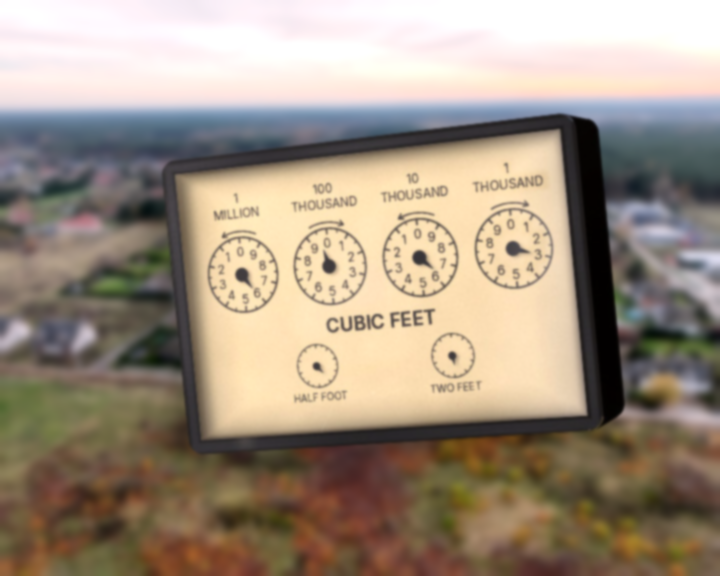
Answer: 596300 ft³
